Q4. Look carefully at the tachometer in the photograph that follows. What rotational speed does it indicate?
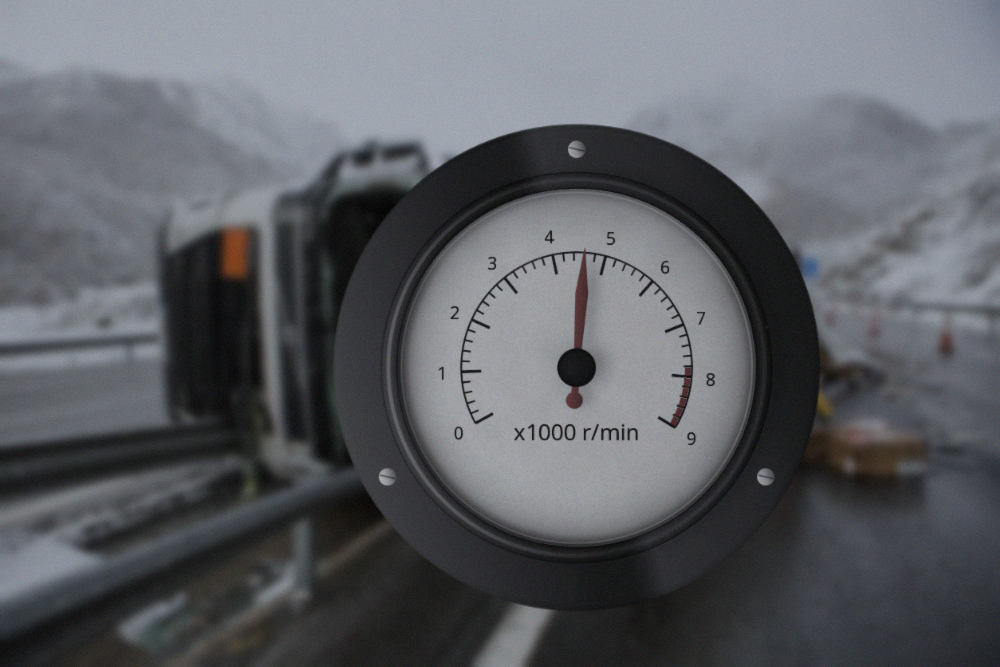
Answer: 4600 rpm
